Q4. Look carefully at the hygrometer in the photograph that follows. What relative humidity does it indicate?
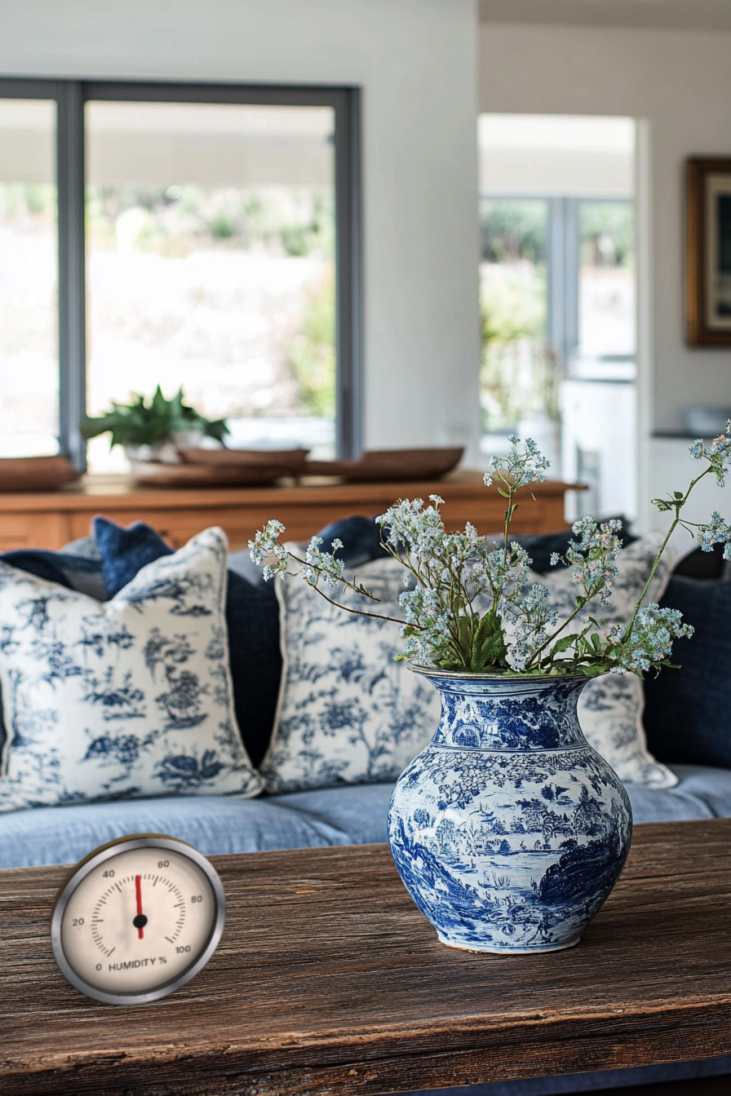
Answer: 50 %
